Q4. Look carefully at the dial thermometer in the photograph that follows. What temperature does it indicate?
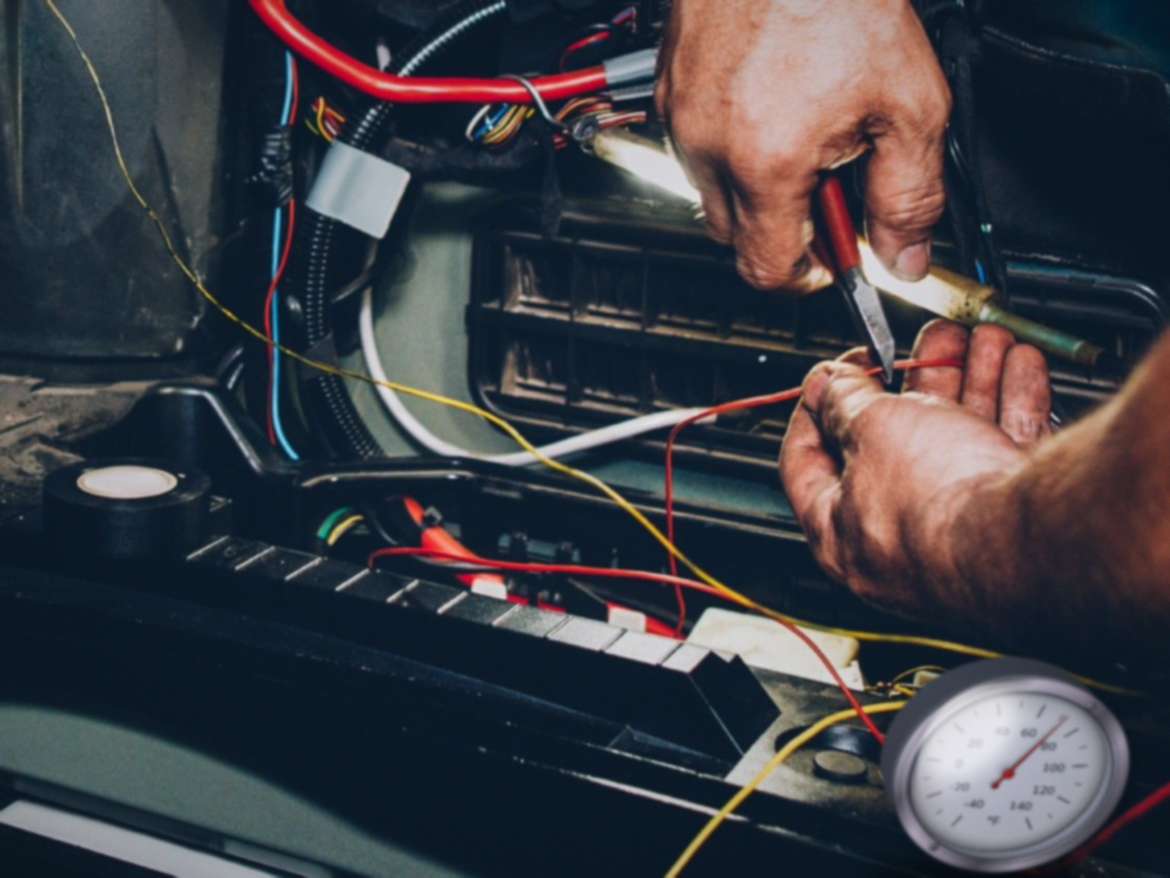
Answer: 70 °F
